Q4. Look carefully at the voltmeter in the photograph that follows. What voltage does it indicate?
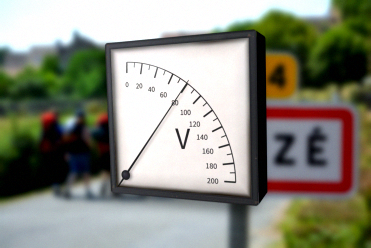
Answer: 80 V
